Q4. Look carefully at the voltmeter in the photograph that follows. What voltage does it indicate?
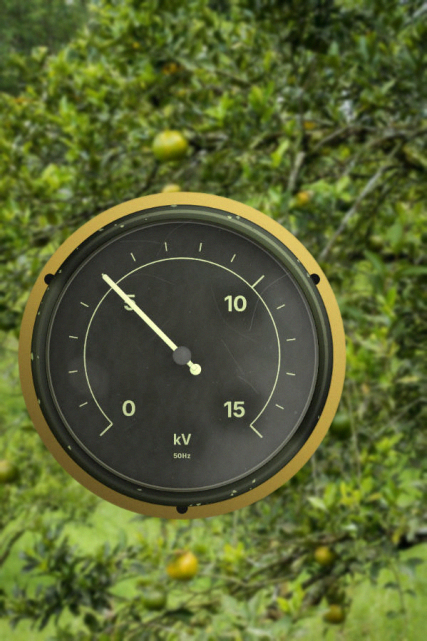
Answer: 5 kV
